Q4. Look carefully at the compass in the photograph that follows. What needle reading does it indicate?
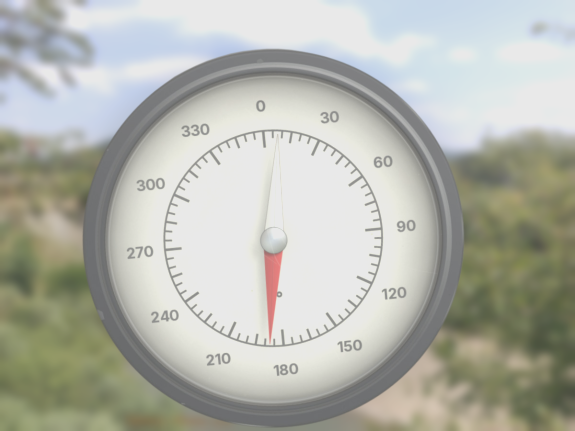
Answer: 187.5 °
